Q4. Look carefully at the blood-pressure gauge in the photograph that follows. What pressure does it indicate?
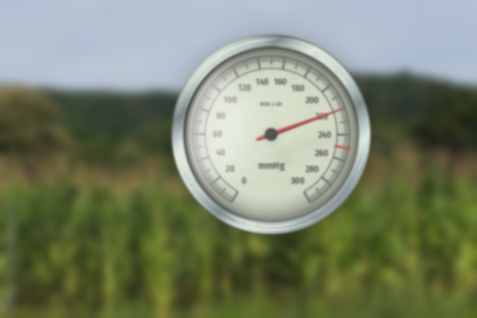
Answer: 220 mmHg
